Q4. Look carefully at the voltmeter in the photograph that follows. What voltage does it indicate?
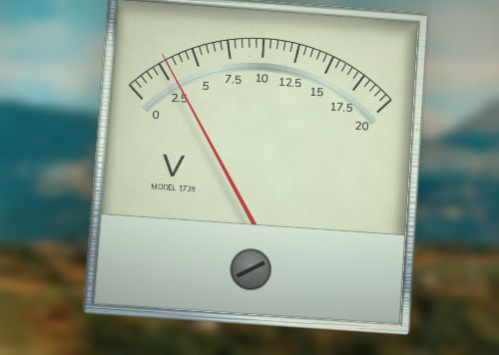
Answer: 3 V
